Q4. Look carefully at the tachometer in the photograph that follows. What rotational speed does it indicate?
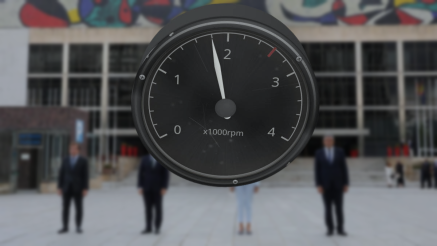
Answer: 1800 rpm
